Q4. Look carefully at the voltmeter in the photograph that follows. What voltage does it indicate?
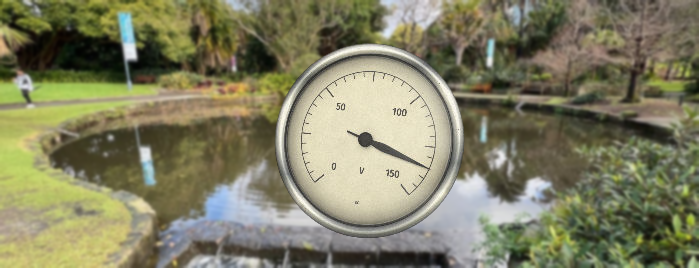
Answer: 135 V
